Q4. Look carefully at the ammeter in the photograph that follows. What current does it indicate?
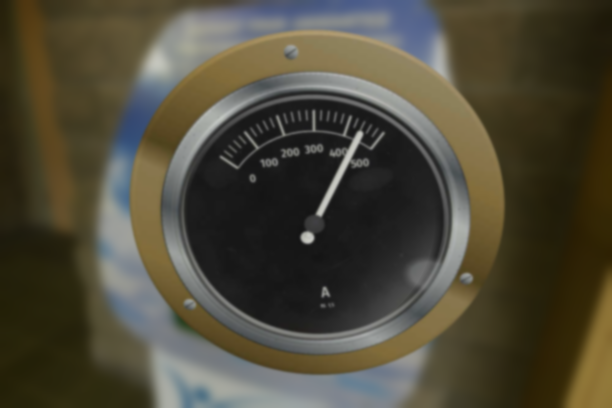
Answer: 440 A
